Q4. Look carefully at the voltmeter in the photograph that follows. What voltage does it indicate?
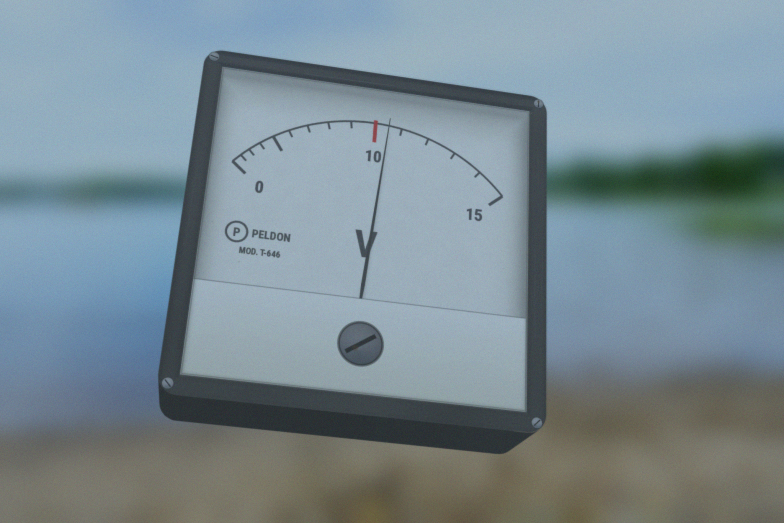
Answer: 10.5 V
